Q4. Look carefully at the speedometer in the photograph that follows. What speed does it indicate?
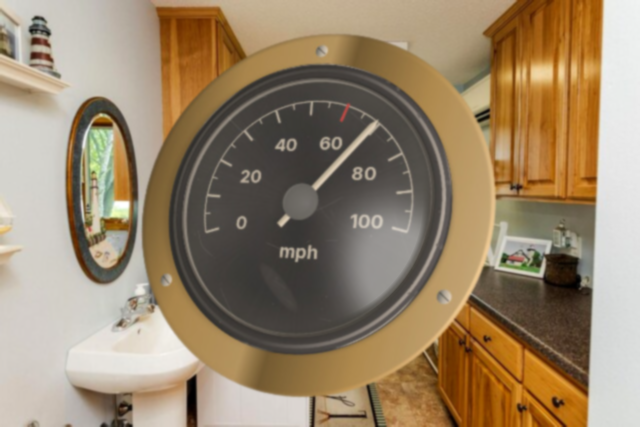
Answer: 70 mph
